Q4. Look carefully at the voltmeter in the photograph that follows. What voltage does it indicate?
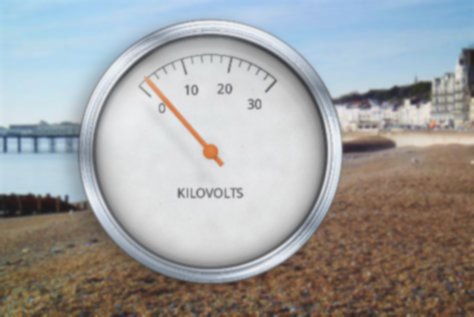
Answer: 2 kV
